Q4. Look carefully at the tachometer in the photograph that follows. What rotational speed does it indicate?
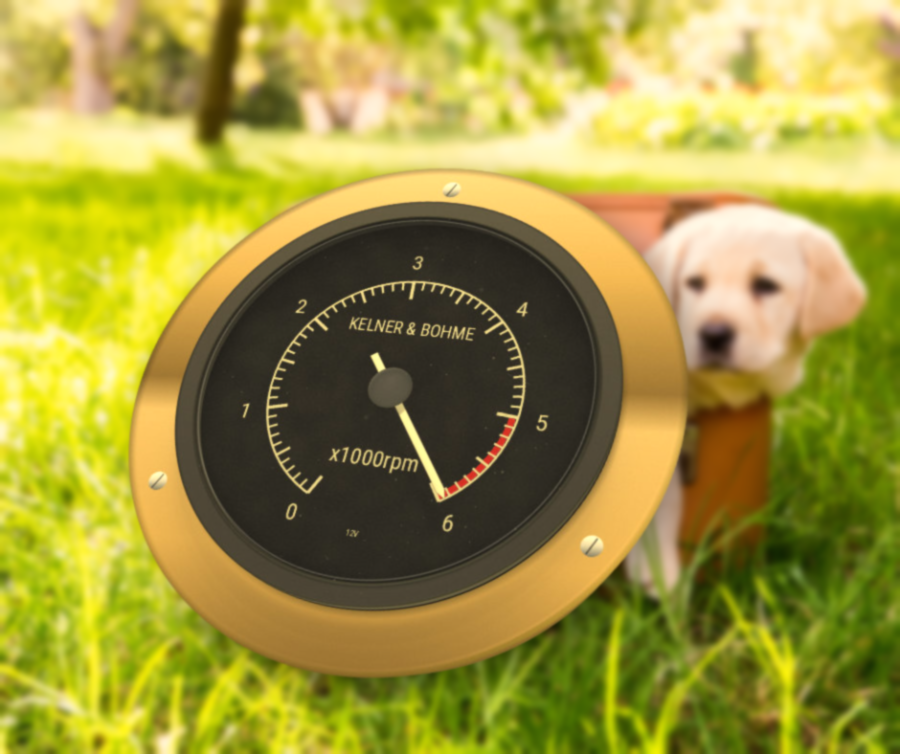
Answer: 5950 rpm
